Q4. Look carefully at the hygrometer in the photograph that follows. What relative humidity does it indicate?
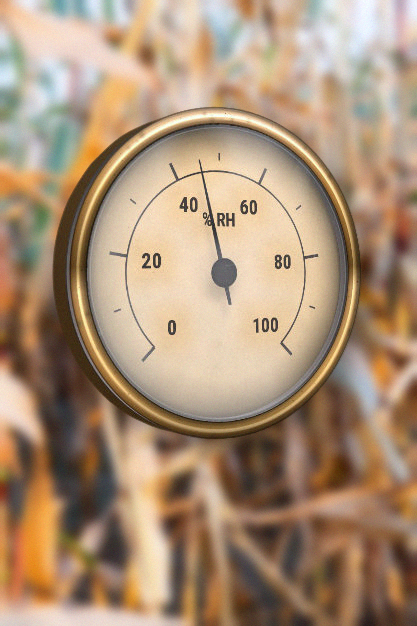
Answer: 45 %
